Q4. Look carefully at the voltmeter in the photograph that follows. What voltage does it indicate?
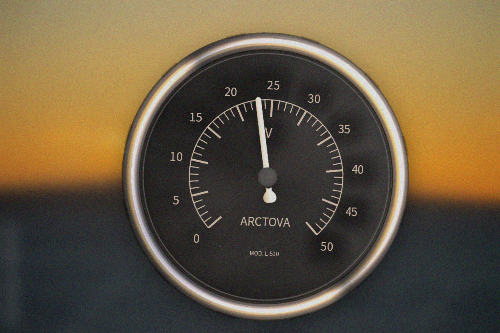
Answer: 23 V
